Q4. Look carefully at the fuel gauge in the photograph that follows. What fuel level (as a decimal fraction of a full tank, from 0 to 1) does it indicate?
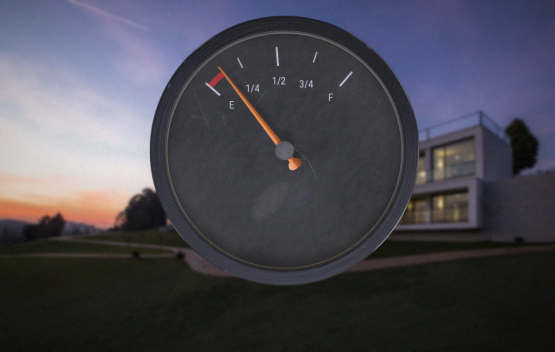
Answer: 0.125
